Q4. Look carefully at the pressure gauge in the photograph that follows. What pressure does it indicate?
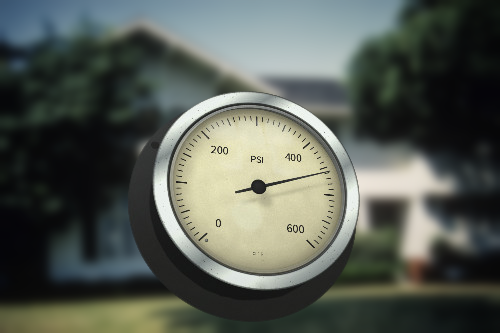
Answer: 460 psi
